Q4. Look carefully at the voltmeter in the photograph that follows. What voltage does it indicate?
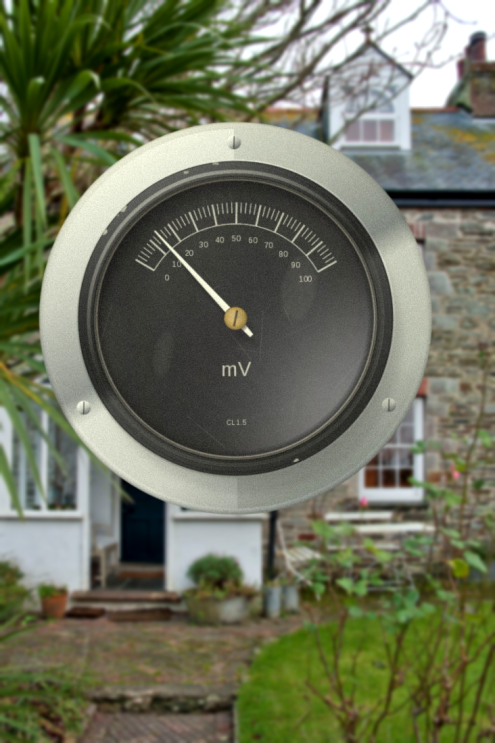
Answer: 14 mV
